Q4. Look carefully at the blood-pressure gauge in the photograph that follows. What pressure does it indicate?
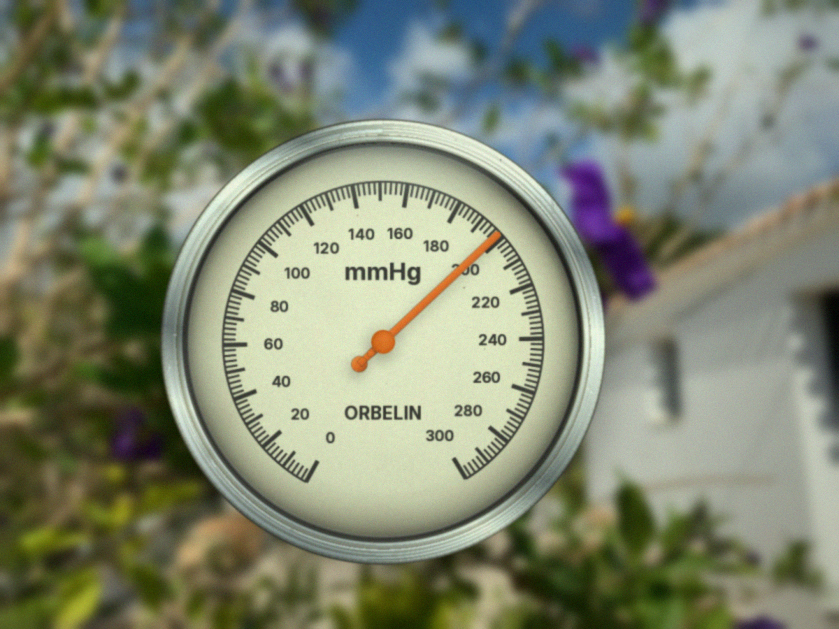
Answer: 198 mmHg
